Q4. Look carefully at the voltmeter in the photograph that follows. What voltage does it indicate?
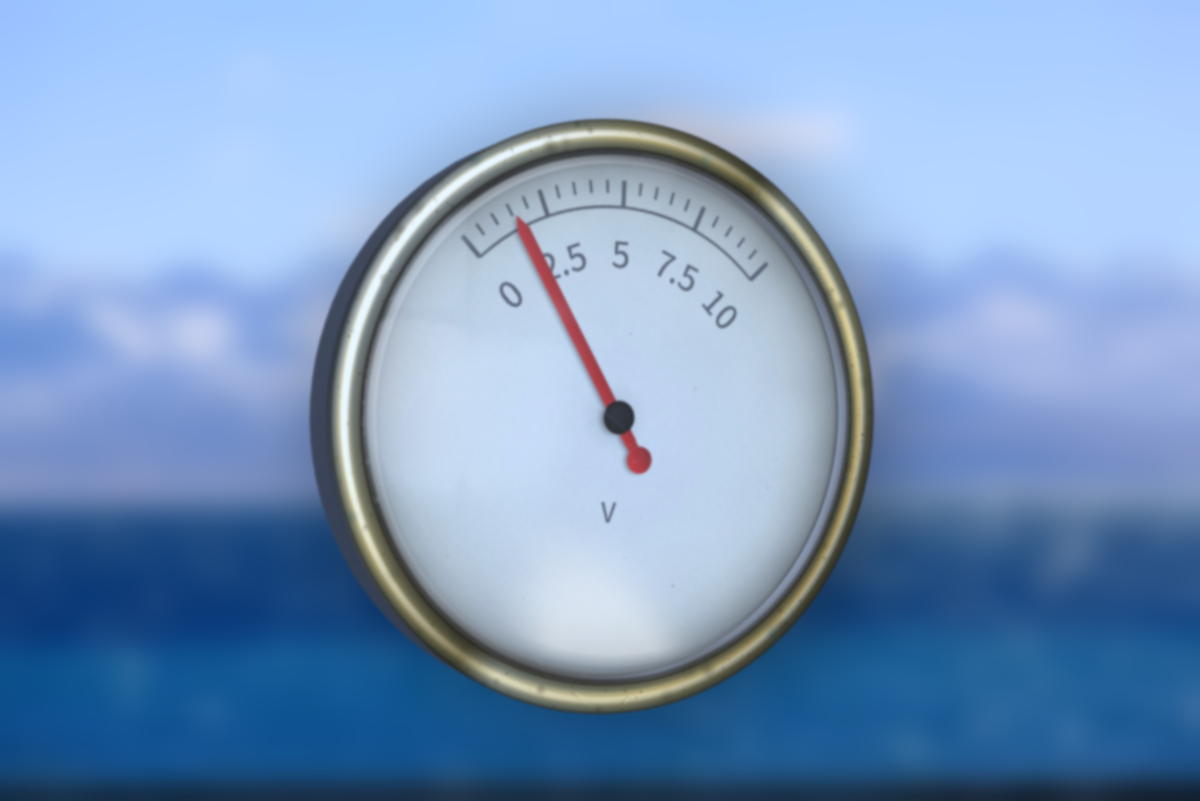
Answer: 1.5 V
